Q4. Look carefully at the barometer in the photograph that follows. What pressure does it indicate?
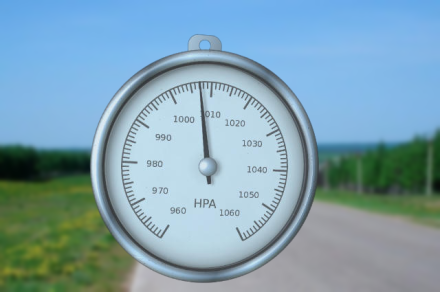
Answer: 1007 hPa
